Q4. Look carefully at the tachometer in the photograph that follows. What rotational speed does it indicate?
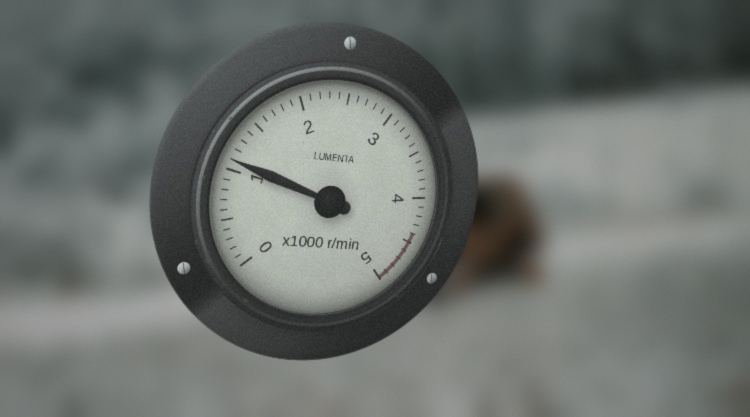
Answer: 1100 rpm
